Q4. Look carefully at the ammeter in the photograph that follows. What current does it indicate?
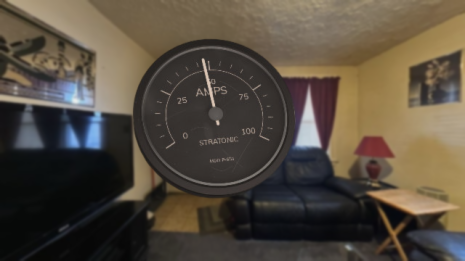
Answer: 47.5 A
